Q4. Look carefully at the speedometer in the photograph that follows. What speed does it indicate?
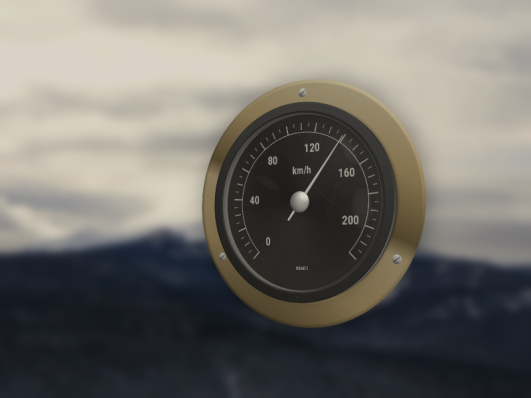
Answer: 140 km/h
